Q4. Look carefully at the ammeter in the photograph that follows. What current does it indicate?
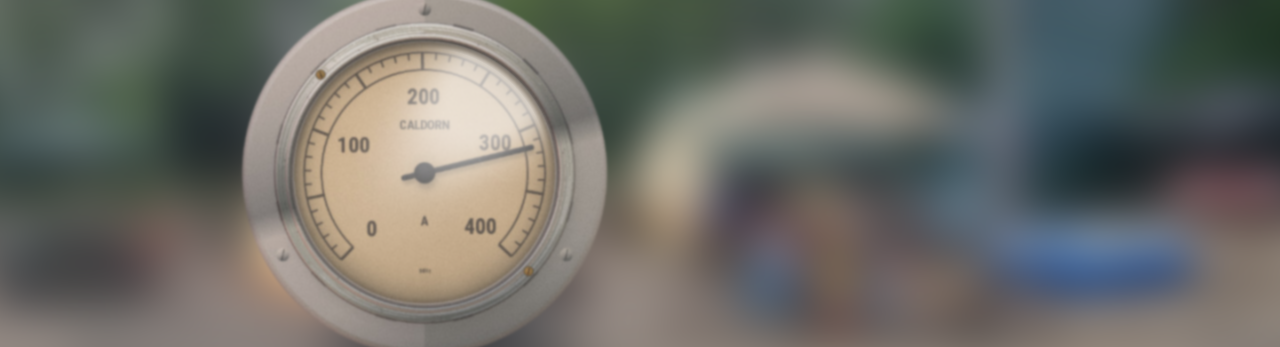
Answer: 315 A
